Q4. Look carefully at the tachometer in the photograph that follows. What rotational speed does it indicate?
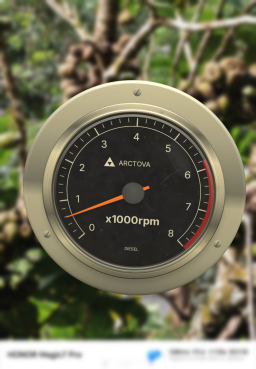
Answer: 600 rpm
